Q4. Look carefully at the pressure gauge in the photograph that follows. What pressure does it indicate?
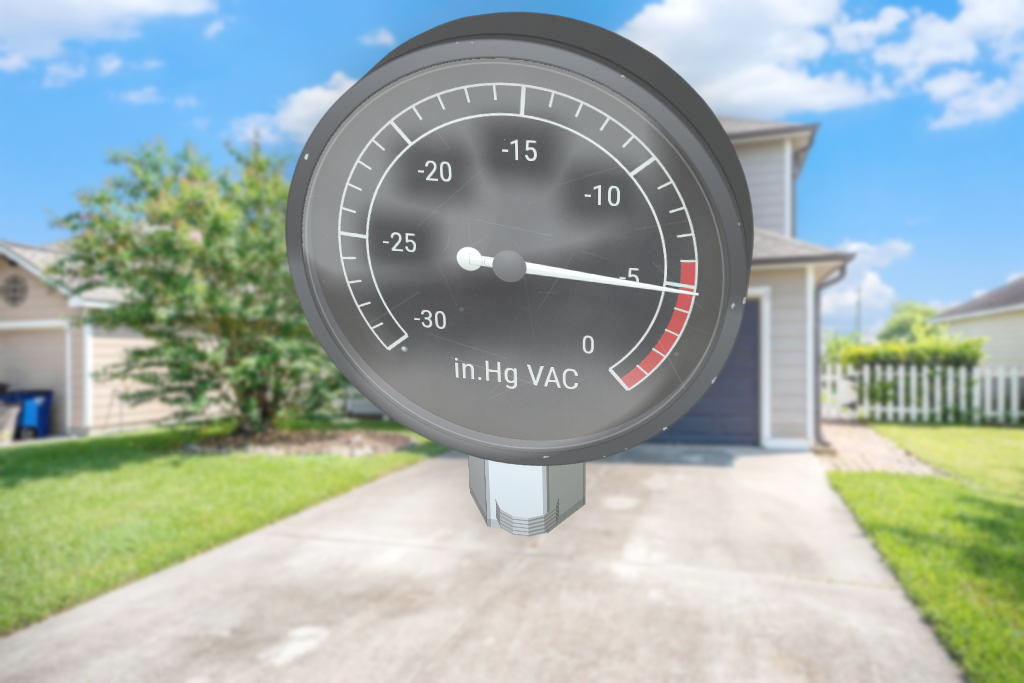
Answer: -5 inHg
